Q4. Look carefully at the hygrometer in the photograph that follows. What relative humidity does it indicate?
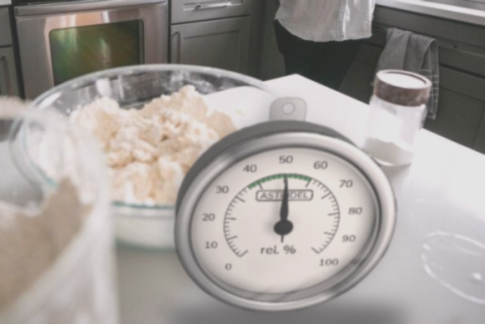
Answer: 50 %
